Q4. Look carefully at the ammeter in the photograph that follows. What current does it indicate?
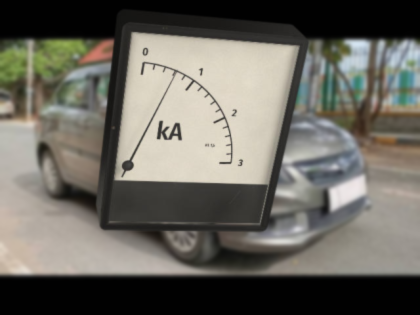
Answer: 0.6 kA
